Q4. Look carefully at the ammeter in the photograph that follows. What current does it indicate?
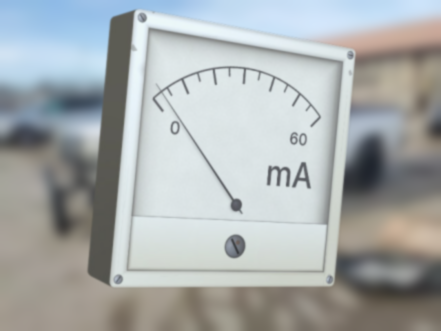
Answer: 2.5 mA
